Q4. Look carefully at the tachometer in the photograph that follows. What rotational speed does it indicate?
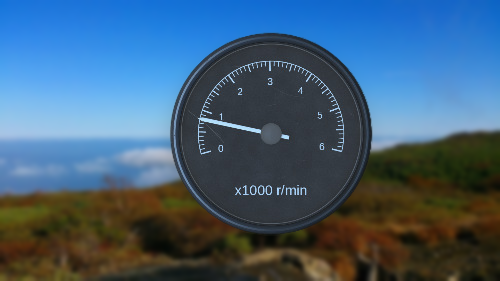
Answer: 800 rpm
